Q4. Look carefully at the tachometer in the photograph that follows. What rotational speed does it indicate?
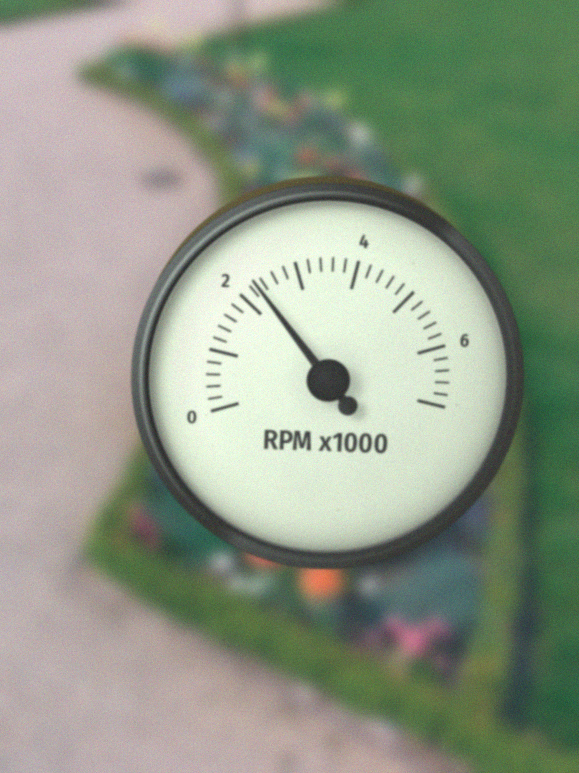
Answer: 2300 rpm
